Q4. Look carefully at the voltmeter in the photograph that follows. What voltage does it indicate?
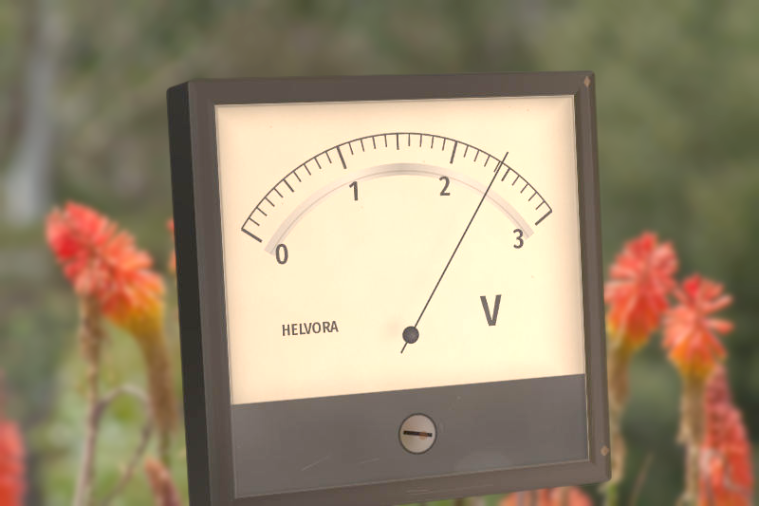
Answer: 2.4 V
